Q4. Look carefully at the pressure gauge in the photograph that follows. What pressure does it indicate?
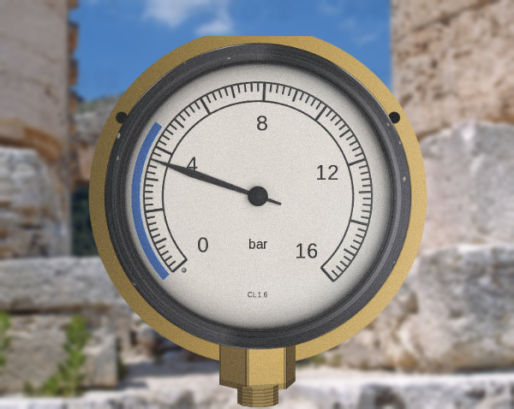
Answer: 3.6 bar
